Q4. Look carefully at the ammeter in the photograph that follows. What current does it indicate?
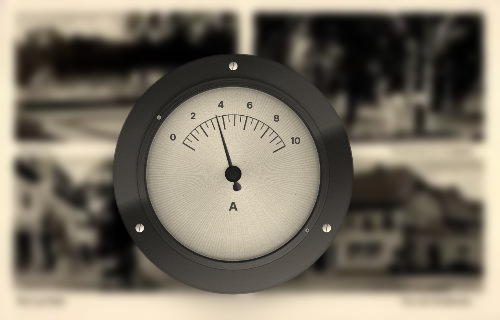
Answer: 3.5 A
